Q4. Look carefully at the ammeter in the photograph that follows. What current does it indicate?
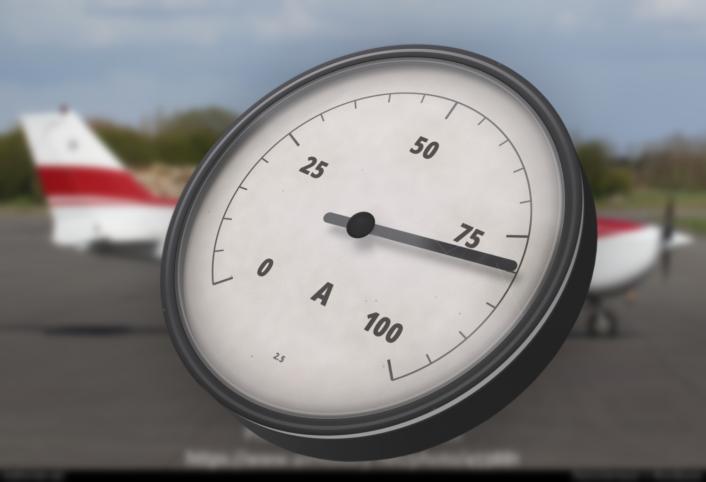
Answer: 80 A
